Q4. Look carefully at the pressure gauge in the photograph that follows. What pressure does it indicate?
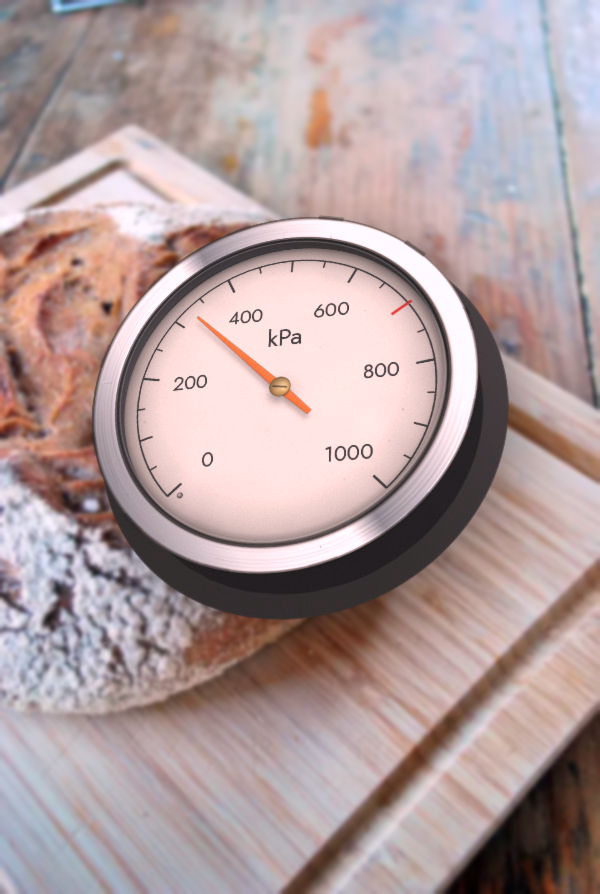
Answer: 325 kPa
